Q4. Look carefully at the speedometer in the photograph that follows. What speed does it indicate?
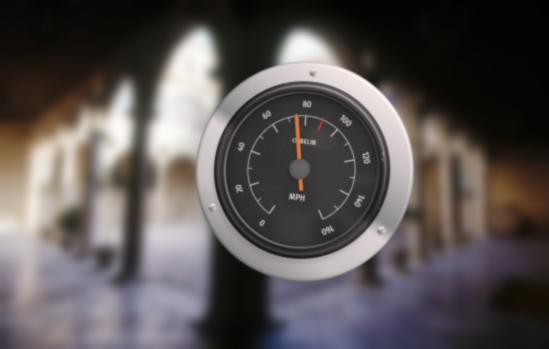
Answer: 75 mph
